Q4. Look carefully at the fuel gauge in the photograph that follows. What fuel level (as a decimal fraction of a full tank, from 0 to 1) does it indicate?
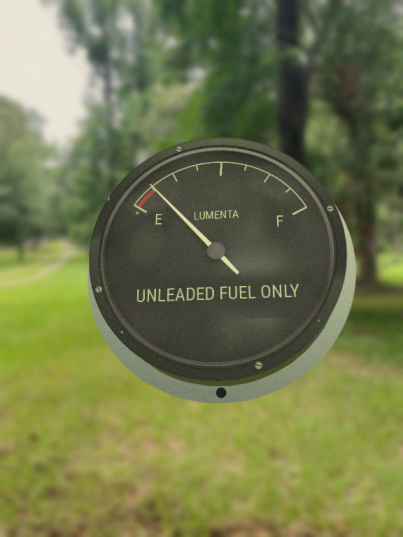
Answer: 0.125
